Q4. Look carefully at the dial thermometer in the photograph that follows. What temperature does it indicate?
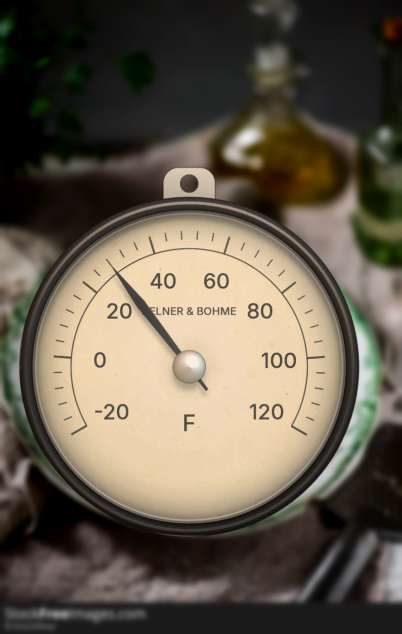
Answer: 28 °F
